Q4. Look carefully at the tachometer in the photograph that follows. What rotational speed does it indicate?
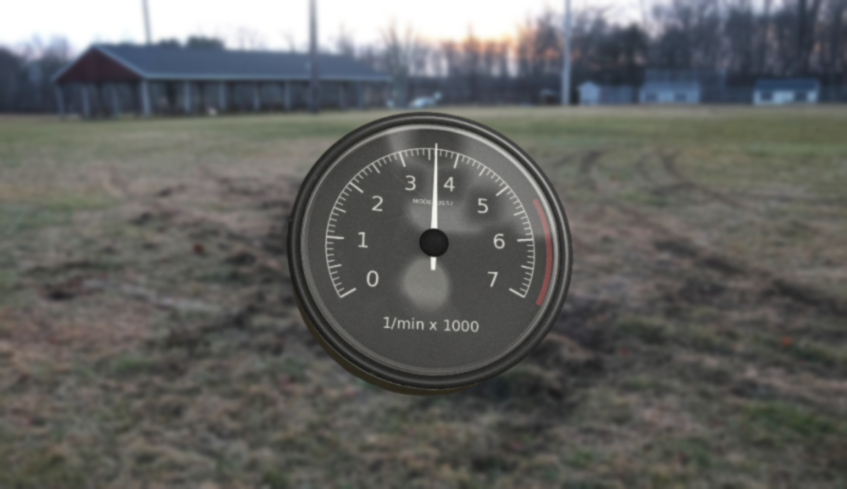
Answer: 3600 rpm
